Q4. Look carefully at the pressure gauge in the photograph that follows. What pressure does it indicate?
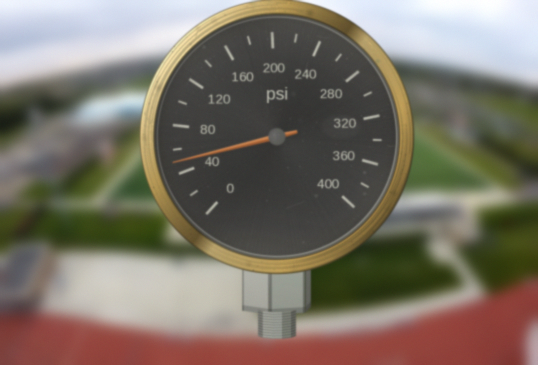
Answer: 50 psi
